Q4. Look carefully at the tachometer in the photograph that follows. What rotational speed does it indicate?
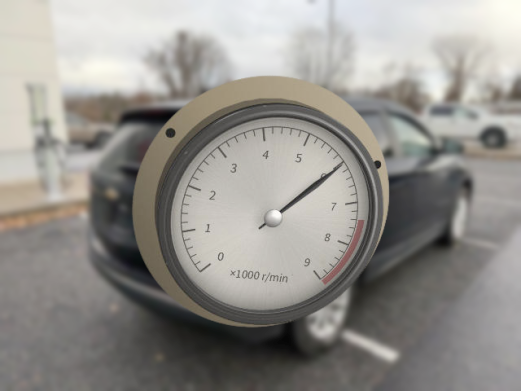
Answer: 6000 rpm
